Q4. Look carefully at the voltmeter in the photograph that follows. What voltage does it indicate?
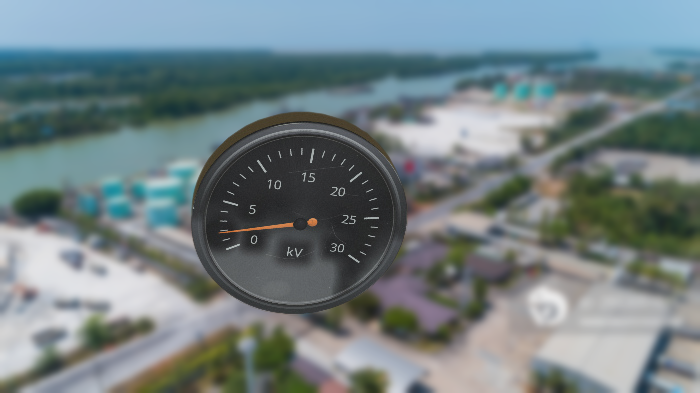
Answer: 2 kV
